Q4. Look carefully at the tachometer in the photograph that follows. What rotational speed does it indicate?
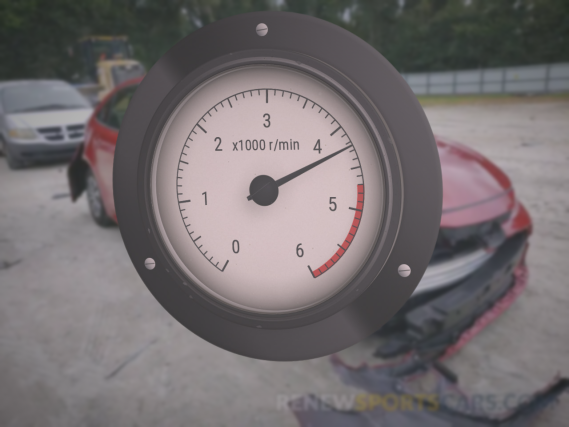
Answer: 4250 rpm
